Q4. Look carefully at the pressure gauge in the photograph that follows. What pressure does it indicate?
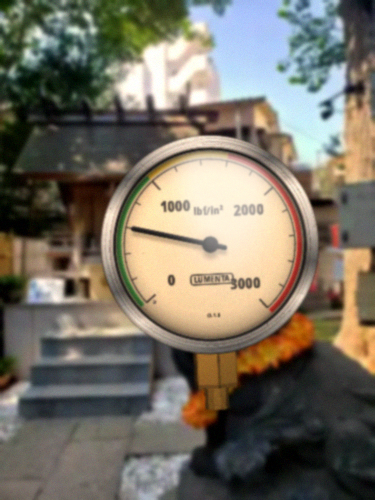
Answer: 600 psi
